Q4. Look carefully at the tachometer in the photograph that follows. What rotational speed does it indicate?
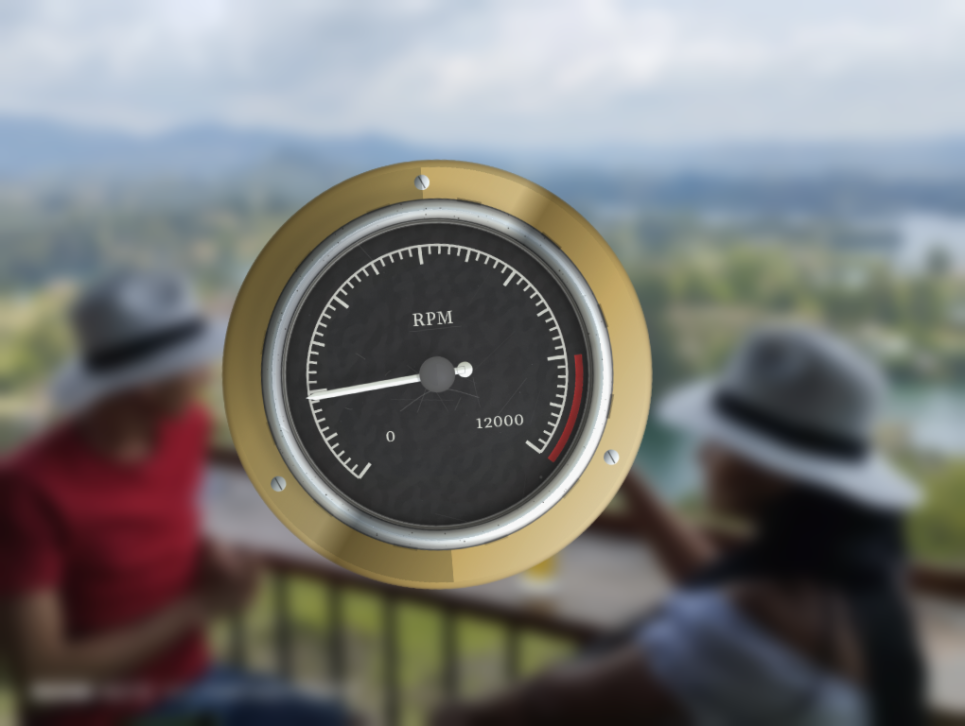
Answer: 1900 rpm
